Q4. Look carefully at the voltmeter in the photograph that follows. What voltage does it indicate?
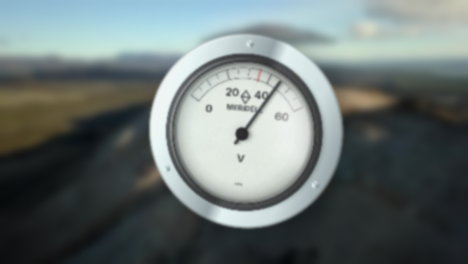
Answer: 45 V
